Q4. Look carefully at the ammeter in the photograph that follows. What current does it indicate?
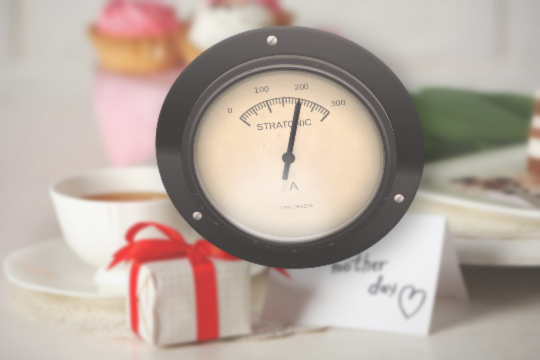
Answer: 200 A
